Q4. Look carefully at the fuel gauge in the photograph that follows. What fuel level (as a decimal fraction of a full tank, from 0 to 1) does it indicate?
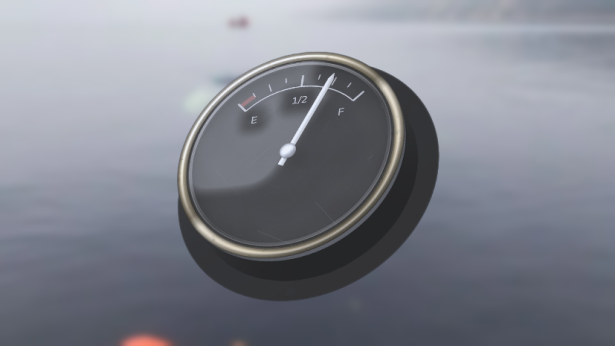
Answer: 0.75
